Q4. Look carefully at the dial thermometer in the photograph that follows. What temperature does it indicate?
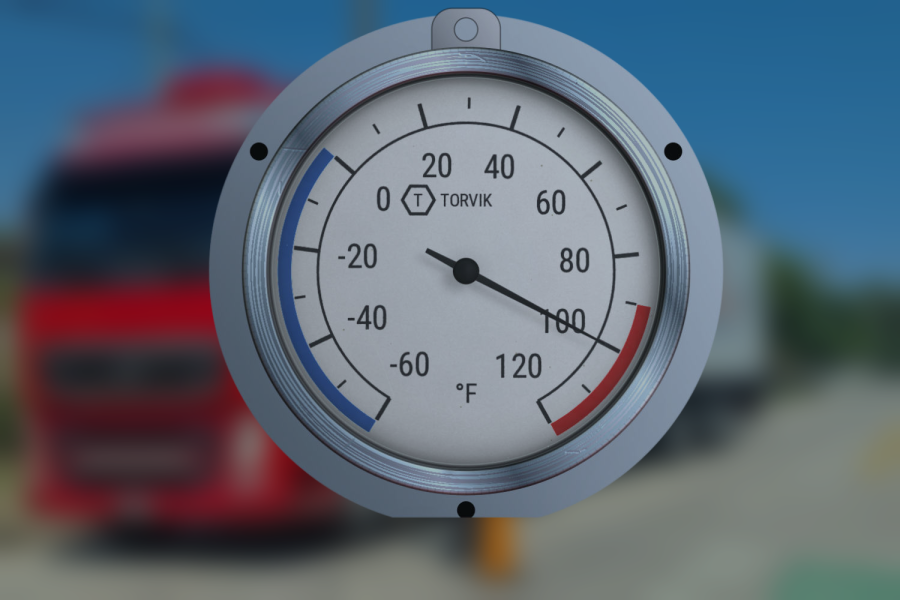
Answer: 100 °F
